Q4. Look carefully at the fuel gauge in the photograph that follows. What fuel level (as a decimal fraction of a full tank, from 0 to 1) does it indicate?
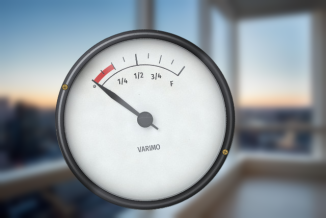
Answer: 0
